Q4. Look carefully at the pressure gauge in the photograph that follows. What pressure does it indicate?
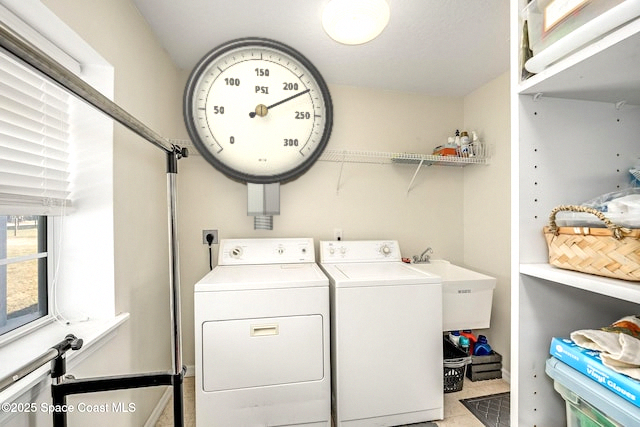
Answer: 220 psi
